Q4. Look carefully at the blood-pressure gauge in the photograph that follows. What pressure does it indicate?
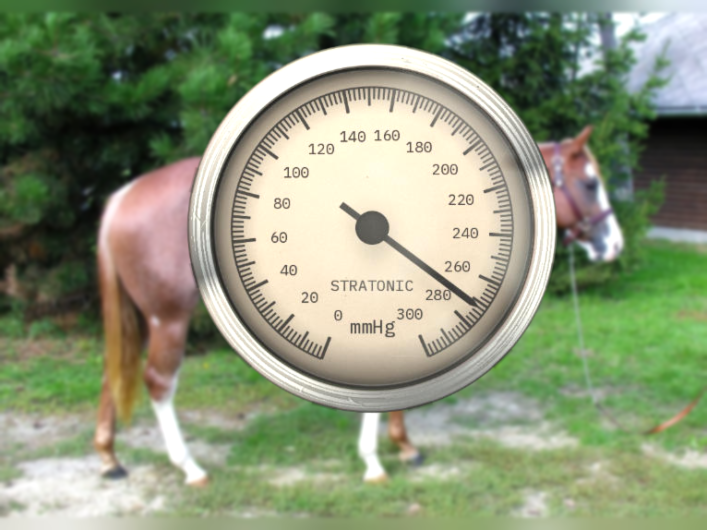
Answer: 272 mmHg
